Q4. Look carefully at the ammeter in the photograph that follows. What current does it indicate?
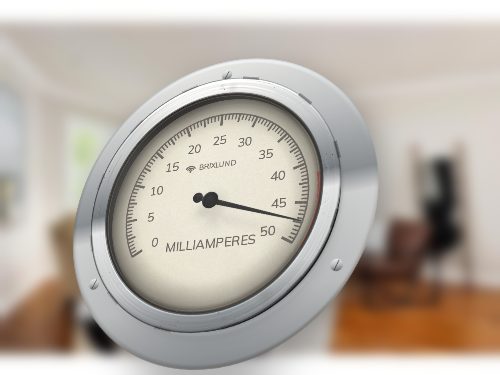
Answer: 47.5 mA
